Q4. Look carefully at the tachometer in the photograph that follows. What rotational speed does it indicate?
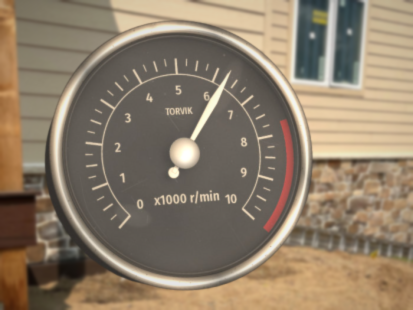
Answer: 6250 rpm
